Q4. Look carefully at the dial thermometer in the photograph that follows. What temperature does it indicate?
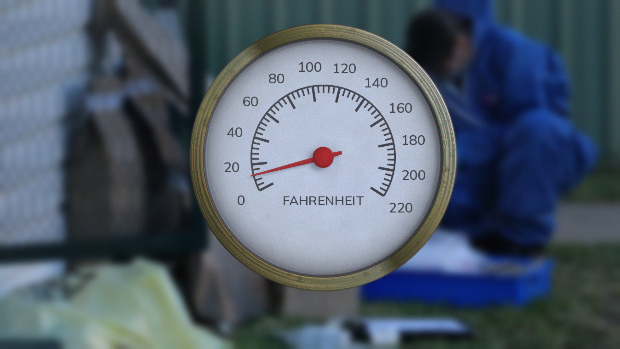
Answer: 12 °F
